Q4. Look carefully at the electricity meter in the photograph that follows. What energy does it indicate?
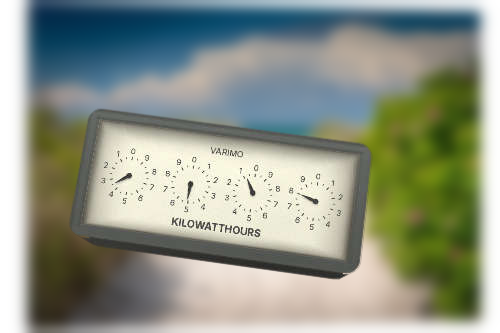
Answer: 3508 kWh
